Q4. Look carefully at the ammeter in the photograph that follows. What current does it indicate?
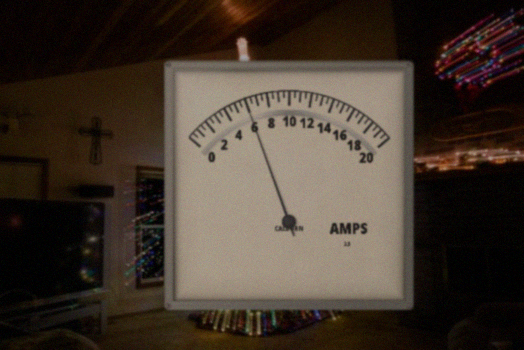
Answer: 6 A
